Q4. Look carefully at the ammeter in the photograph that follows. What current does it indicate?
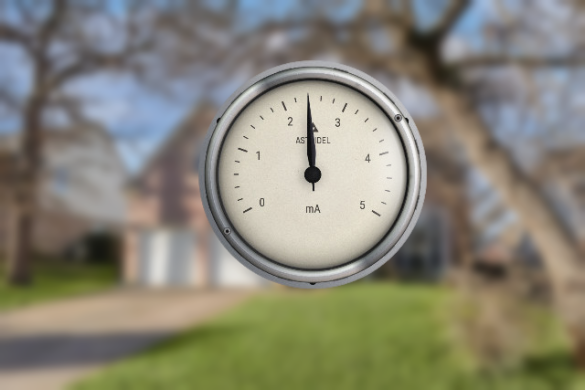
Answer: 2.4 mA
